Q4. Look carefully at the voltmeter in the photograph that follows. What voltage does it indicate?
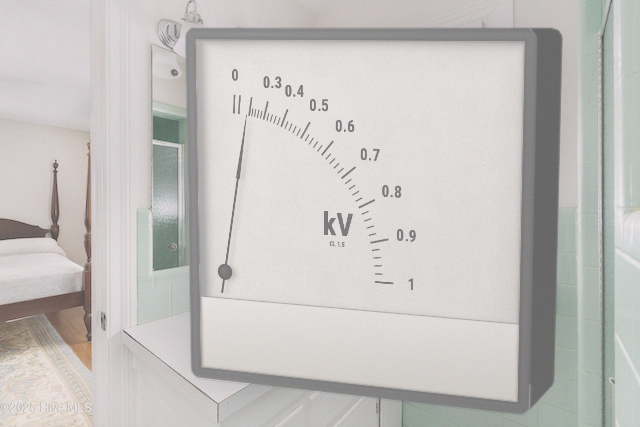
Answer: 0.2 kV
